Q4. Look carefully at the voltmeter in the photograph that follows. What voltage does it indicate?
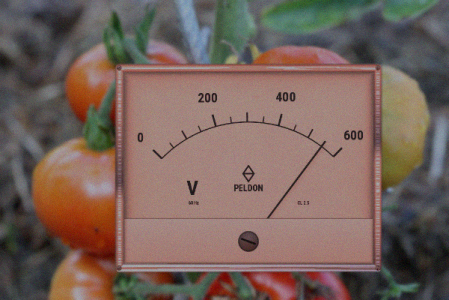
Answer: 550 V
